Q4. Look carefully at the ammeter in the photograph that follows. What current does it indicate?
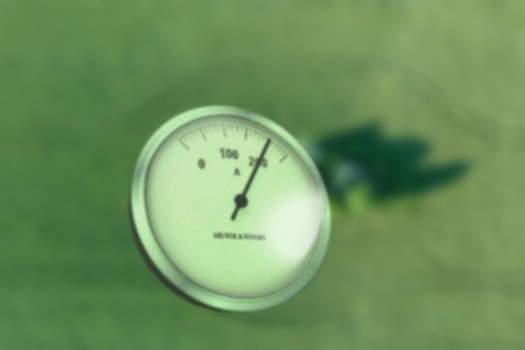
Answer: 200 A
